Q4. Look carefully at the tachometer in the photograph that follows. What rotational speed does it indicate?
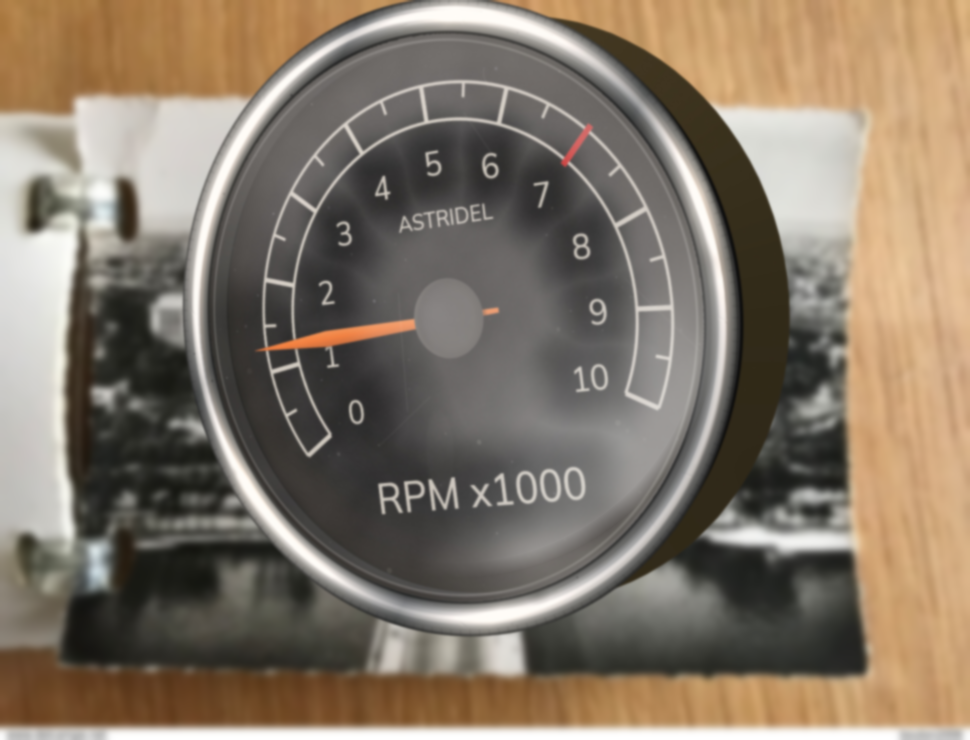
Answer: 1250 rpm
